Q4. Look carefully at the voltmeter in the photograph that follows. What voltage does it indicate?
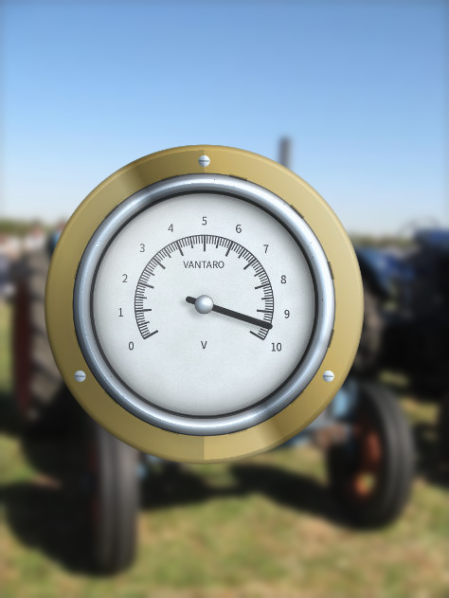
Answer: 9.5 V
